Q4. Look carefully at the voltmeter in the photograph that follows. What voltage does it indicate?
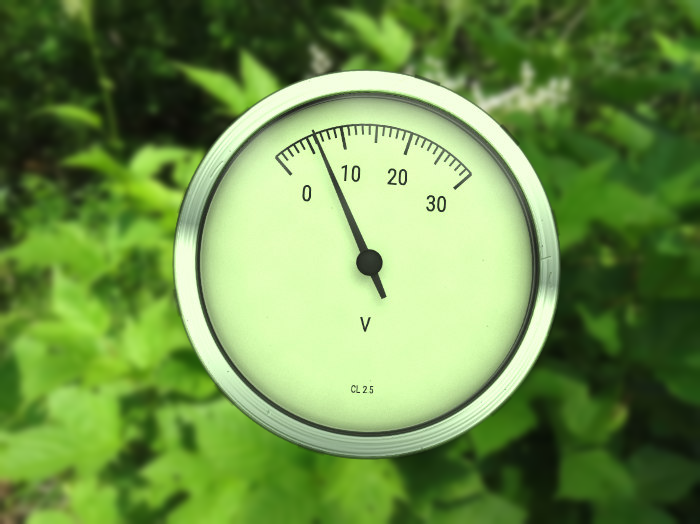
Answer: 6 V
